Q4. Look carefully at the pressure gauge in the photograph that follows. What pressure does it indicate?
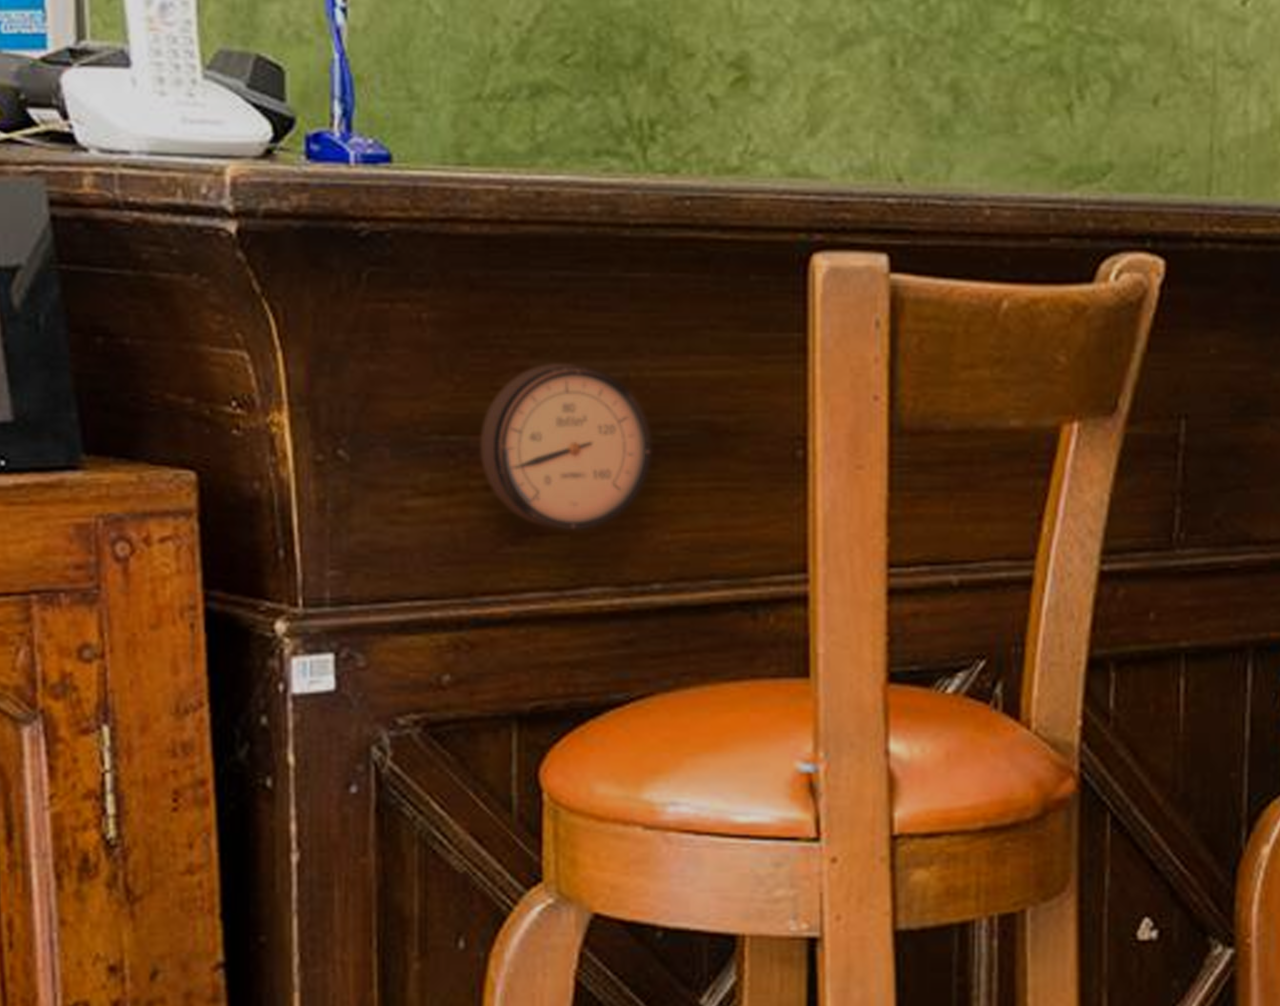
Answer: 20 psi
